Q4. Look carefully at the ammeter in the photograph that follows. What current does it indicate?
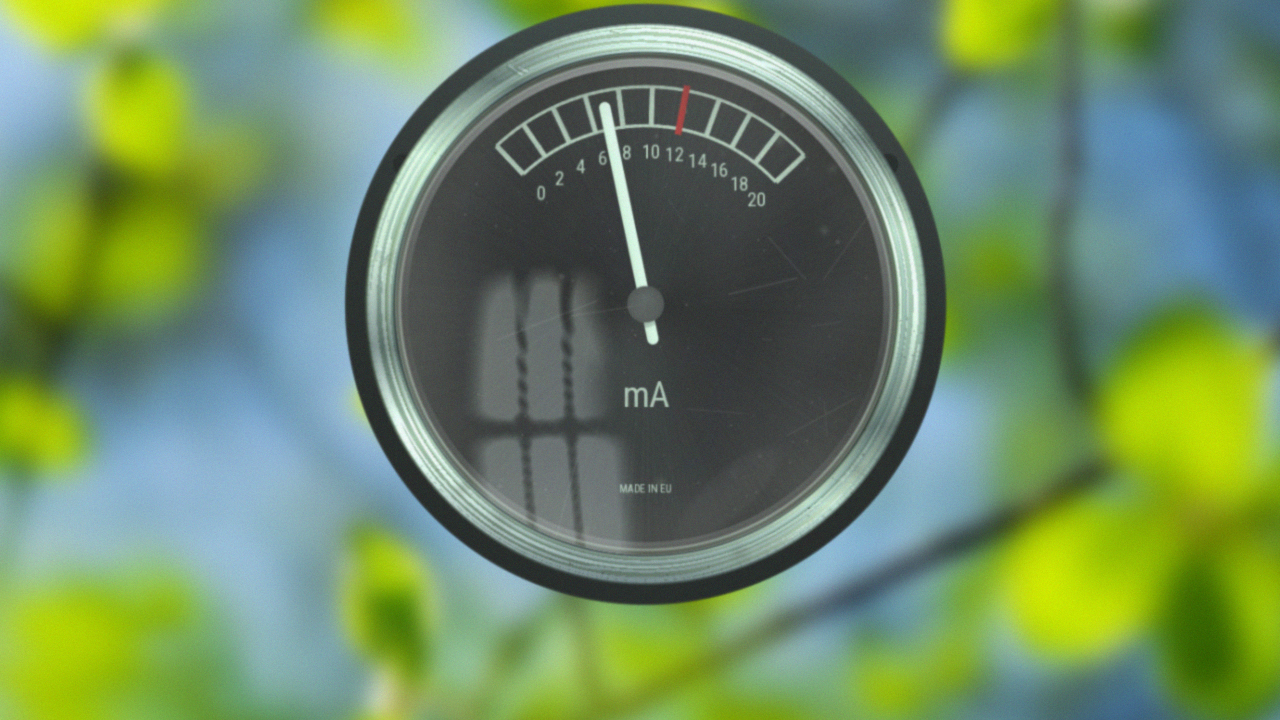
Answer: 7 mA
